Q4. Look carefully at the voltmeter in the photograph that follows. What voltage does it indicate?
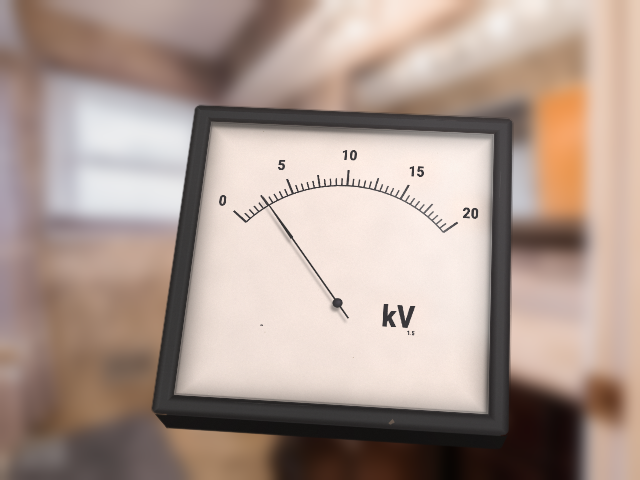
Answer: 2.5 kV
